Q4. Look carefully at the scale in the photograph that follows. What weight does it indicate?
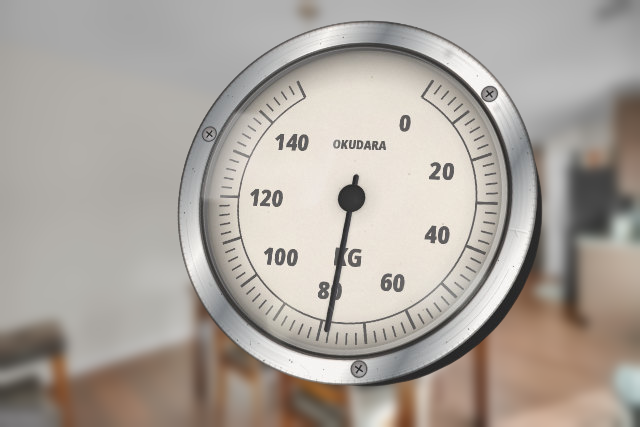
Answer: 78 kg
